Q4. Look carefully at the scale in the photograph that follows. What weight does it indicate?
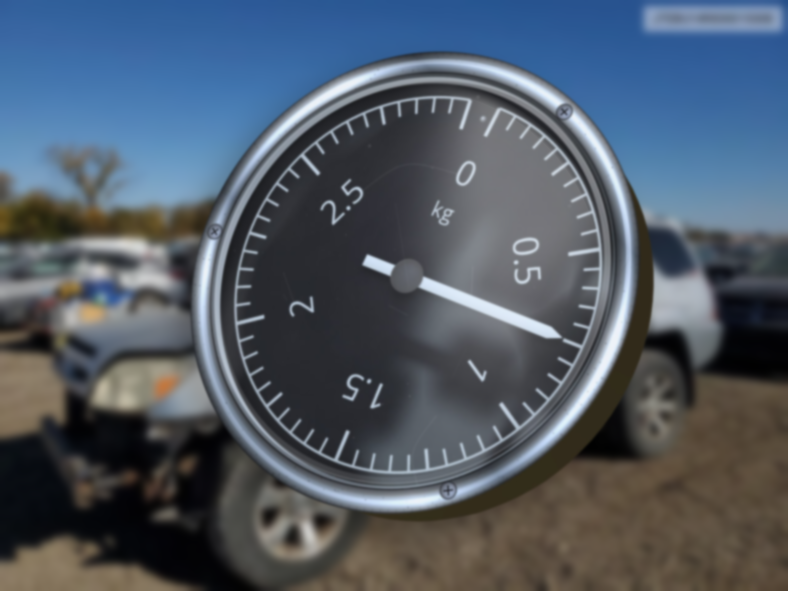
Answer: 0.75 kg
